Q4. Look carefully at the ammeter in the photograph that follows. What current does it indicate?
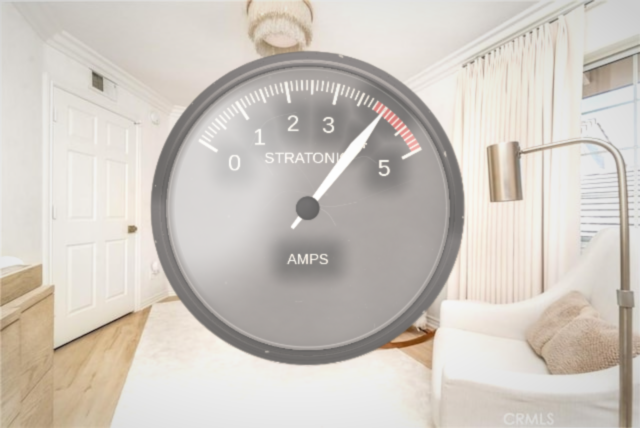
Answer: 4 A
